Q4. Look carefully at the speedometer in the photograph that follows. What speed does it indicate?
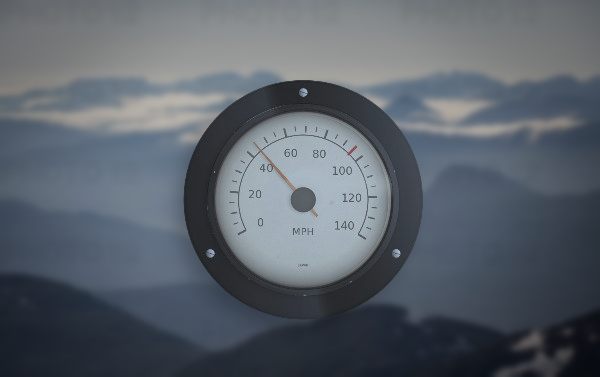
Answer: 45 mph
